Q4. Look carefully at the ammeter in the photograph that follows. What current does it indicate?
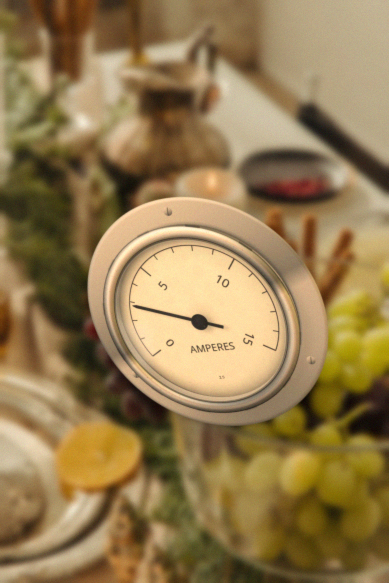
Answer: 3 A
